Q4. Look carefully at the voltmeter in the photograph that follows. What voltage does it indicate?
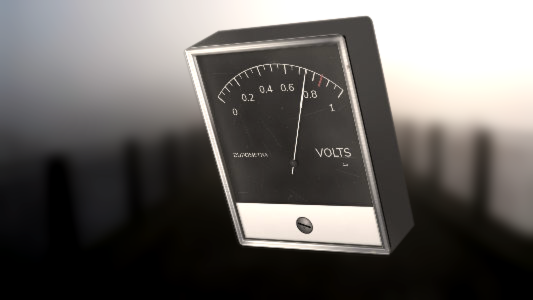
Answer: 0.75 V
